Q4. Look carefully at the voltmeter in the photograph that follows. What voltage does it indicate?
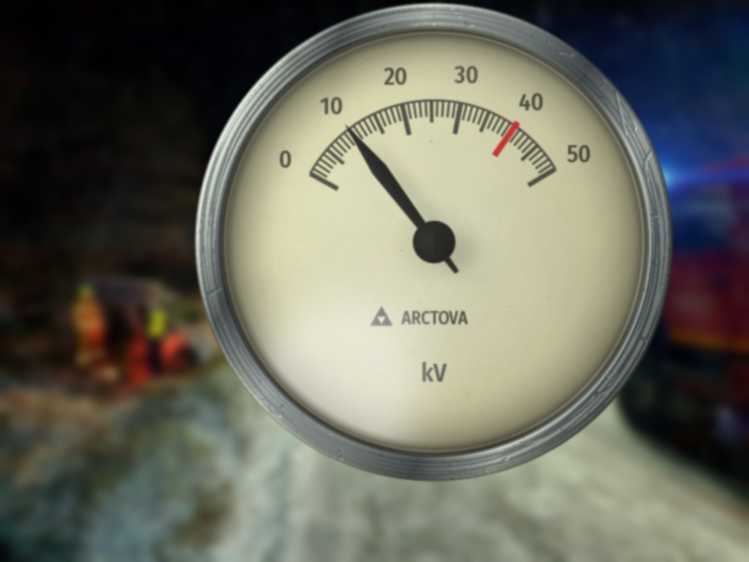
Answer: 10 kV
